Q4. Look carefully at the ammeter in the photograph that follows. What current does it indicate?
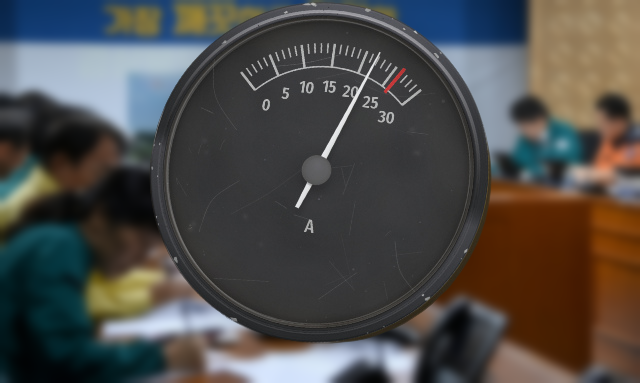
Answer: 22 A
